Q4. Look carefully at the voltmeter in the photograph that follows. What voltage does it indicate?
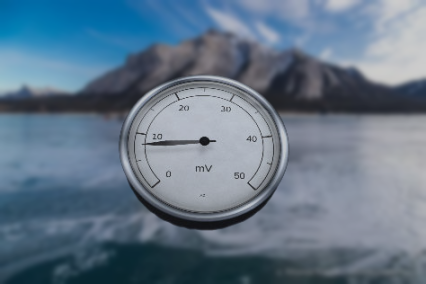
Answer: 7.5 mV
